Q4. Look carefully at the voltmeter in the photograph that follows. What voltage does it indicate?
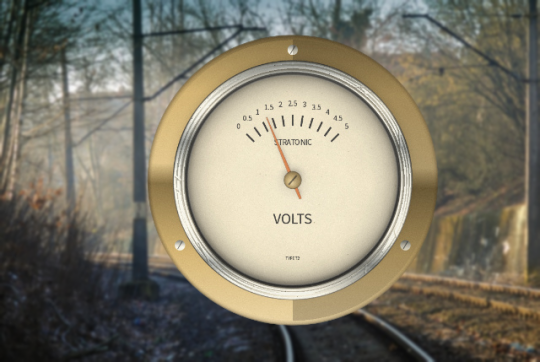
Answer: 1.25 V
